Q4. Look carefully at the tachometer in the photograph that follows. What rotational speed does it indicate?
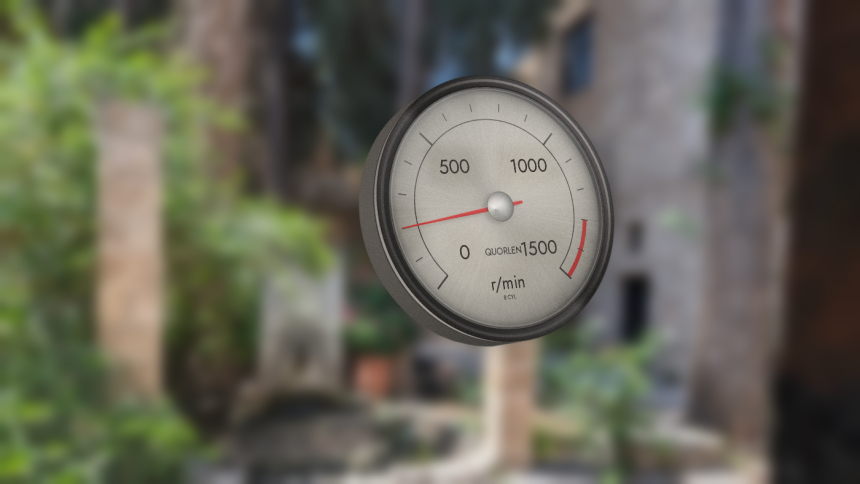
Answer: 200 rpm
